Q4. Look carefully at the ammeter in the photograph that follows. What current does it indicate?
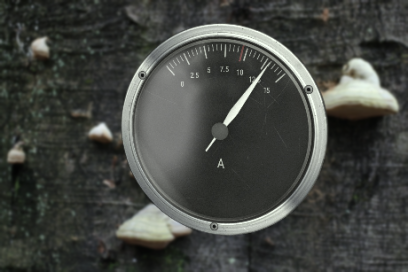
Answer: 13 A
